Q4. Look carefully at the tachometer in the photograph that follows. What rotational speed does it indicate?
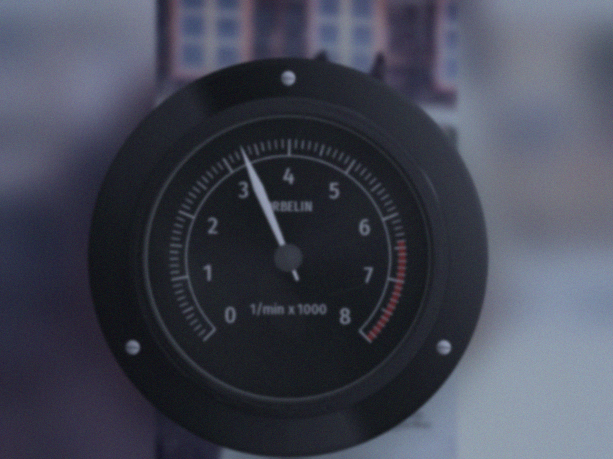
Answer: 3300 rpm
